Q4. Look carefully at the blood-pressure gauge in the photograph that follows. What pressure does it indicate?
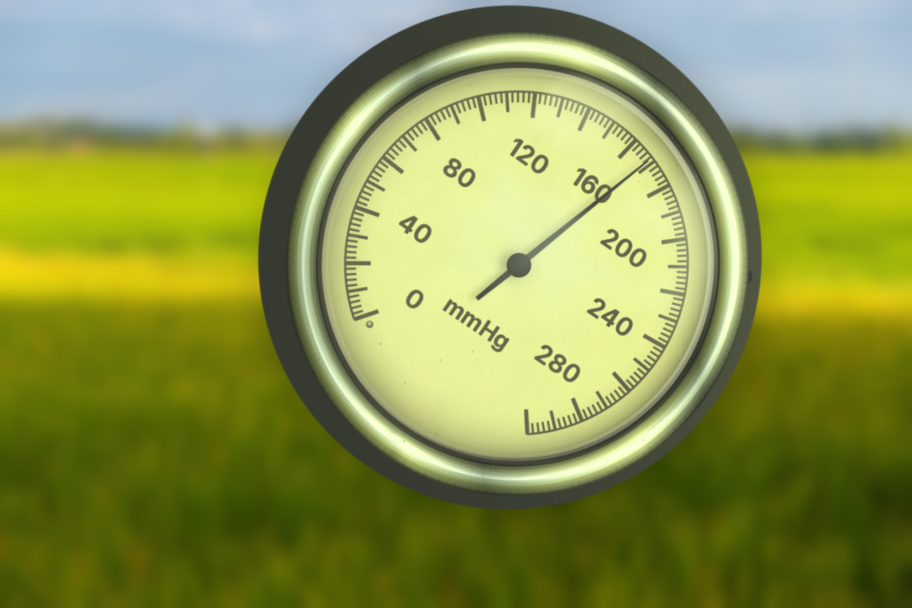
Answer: 168 mmHg
